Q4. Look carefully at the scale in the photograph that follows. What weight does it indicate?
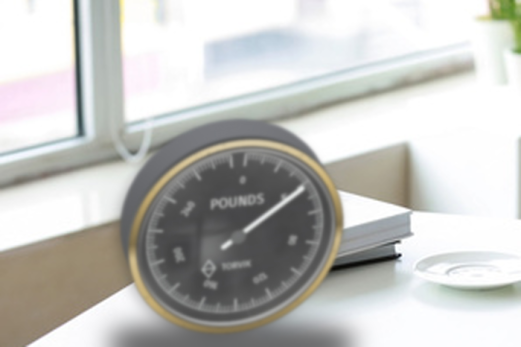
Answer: 40 lb
